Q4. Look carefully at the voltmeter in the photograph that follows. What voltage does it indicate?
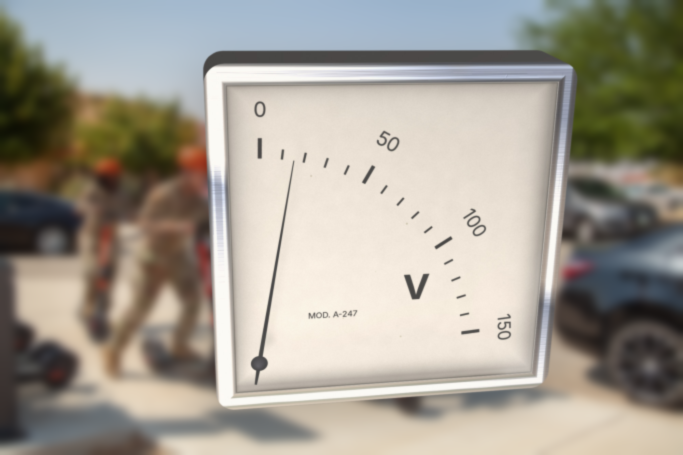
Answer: 15 V
